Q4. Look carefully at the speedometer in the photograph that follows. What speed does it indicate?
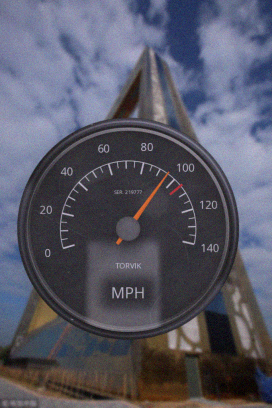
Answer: 95 mph
